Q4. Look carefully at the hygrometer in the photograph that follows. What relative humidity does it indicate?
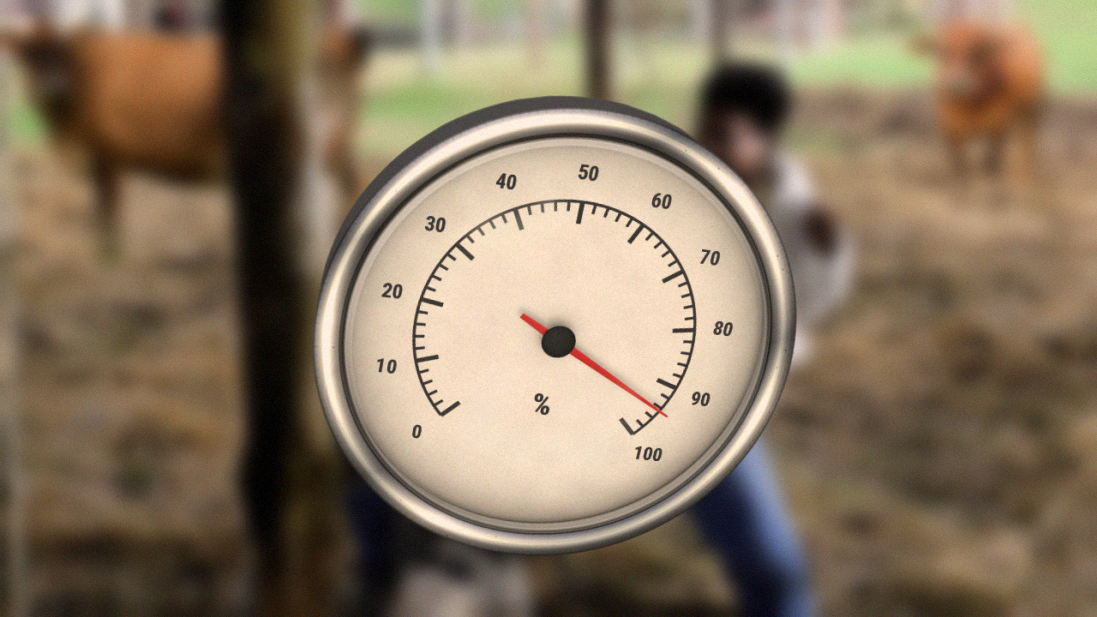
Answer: 94 %
